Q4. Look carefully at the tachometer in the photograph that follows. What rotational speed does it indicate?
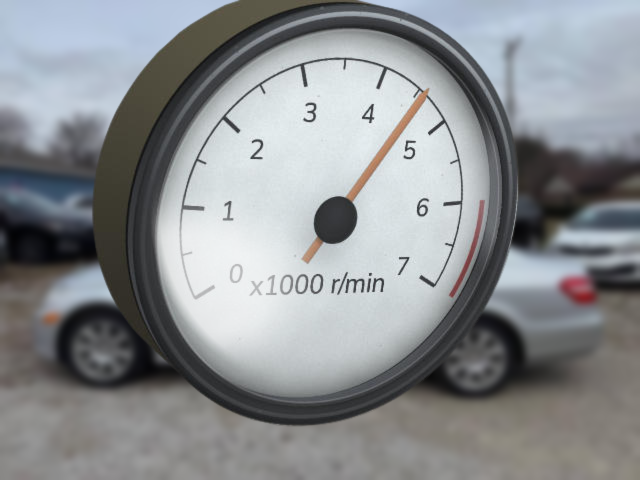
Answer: 4500 rpm
